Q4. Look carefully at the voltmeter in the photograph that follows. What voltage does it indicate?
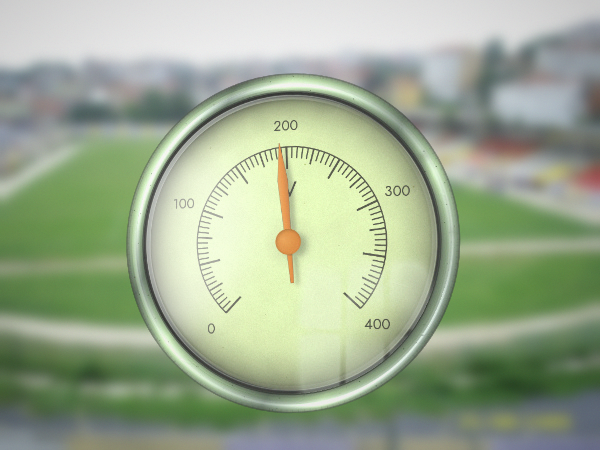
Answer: 195 V
